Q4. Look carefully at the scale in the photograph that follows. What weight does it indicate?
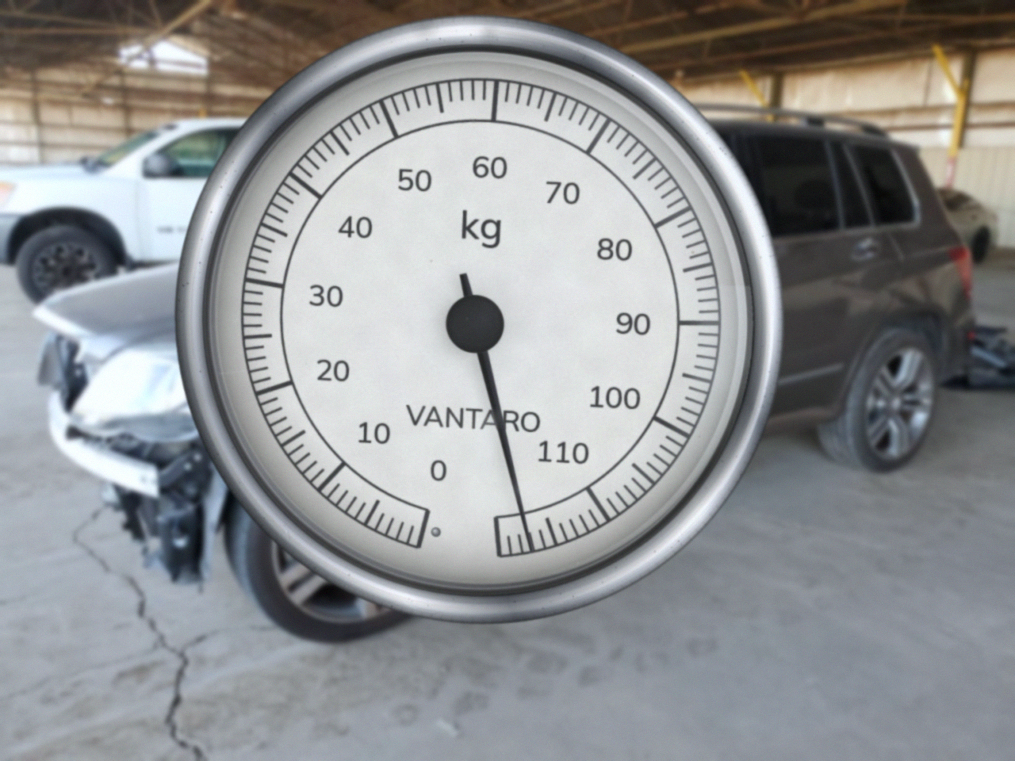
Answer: 117 kg
